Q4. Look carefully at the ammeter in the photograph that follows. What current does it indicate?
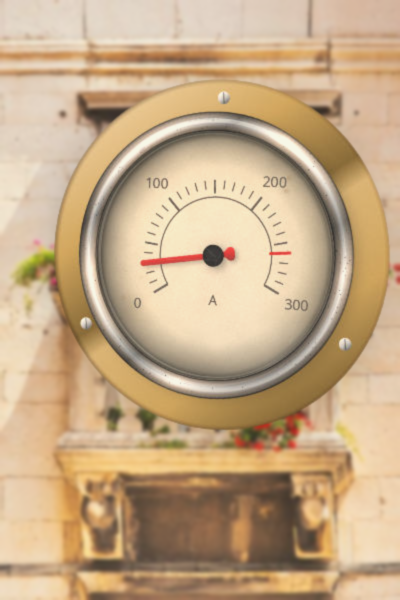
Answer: 30 A
